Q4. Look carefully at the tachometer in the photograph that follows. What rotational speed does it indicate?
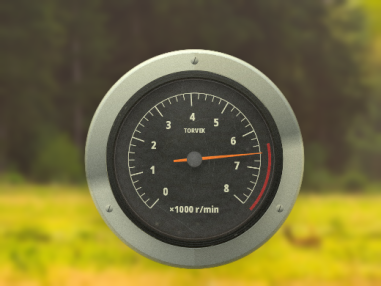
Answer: 6600 rpm
